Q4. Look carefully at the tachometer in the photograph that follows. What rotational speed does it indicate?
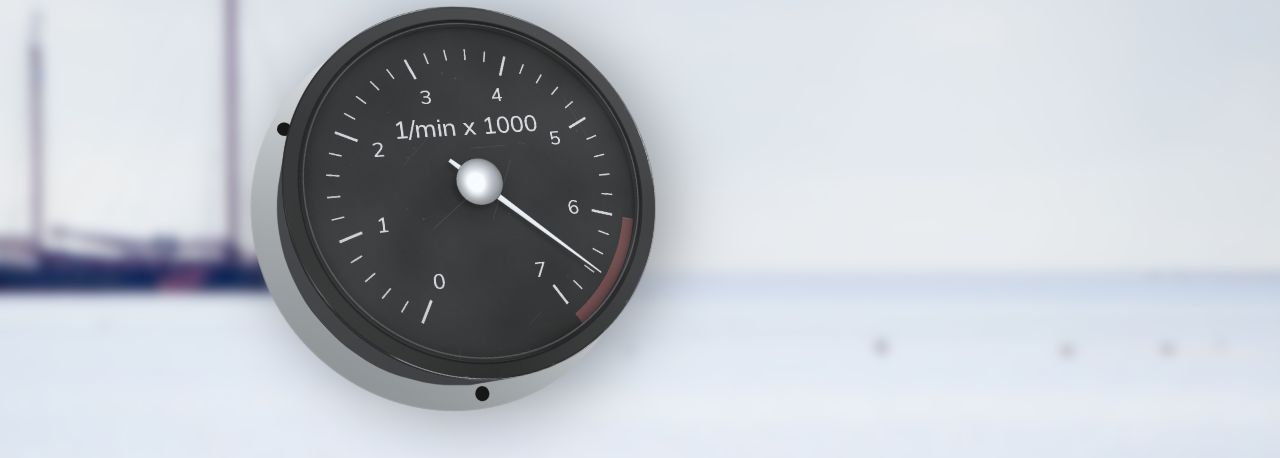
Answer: 6600 rpm
